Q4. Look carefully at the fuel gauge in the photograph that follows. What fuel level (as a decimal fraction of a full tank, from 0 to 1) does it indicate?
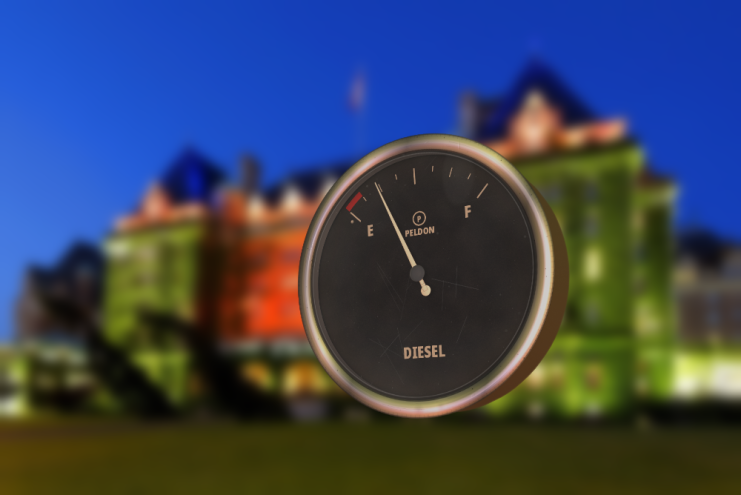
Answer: 0.25
